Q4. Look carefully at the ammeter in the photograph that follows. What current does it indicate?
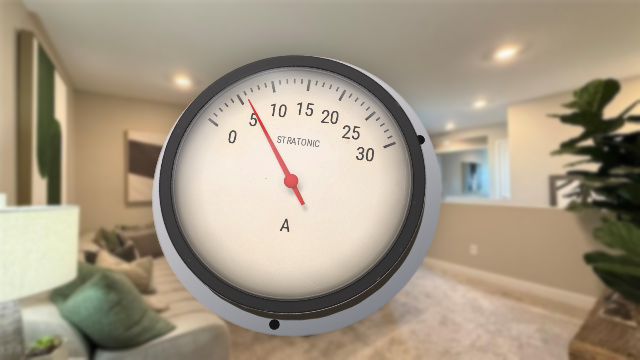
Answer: 6 A
